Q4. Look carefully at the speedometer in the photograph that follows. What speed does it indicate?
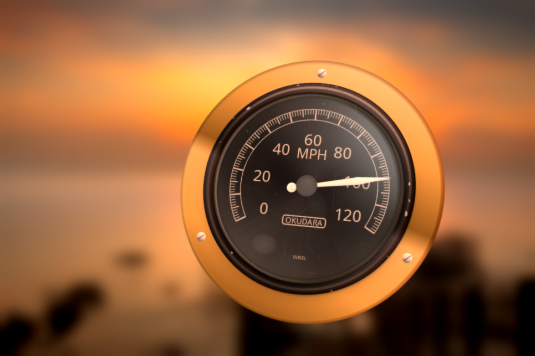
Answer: 100 mph
